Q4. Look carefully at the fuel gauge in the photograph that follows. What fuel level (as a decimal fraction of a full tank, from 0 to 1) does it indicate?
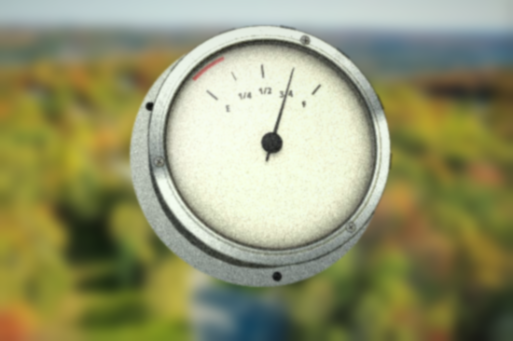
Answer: 0.75
